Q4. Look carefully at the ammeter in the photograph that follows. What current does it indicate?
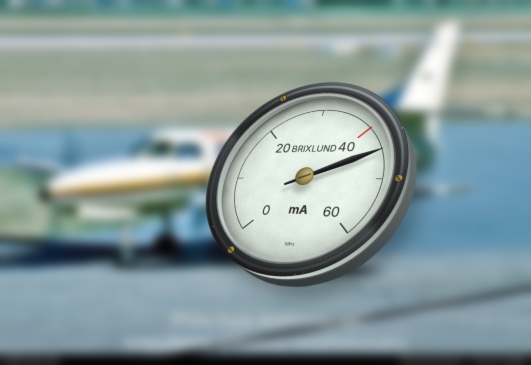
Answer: 45 mA
